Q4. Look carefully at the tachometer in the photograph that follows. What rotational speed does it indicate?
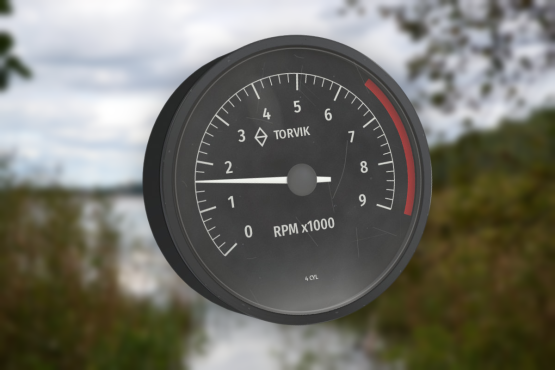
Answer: 1600 rpm
